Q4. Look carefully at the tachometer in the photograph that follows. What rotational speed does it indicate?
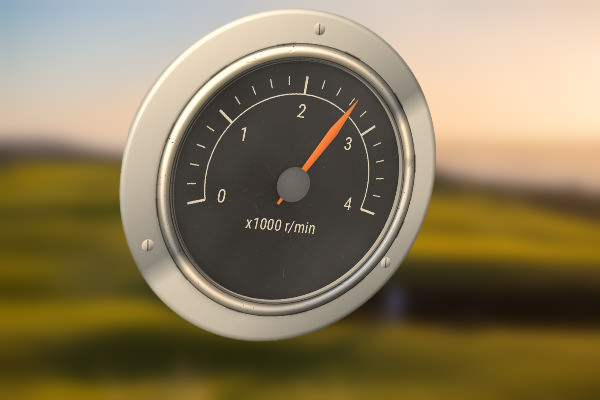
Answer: 2600 rpm
